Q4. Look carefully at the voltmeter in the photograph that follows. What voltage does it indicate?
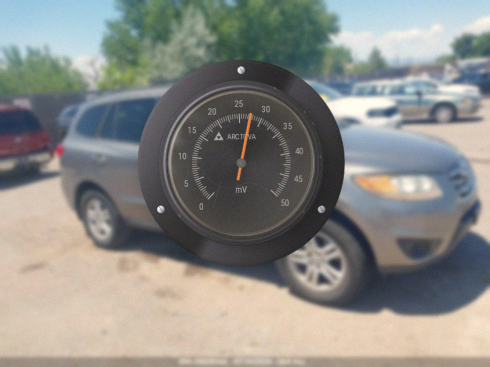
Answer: 27.5 mV
